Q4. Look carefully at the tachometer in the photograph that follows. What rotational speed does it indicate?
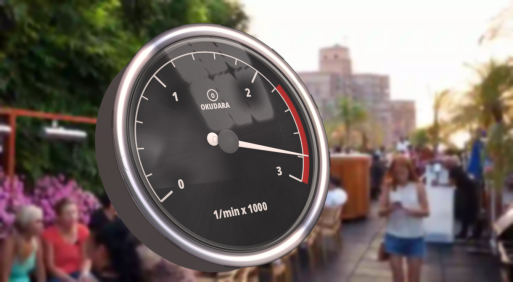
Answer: 2800 rpm
